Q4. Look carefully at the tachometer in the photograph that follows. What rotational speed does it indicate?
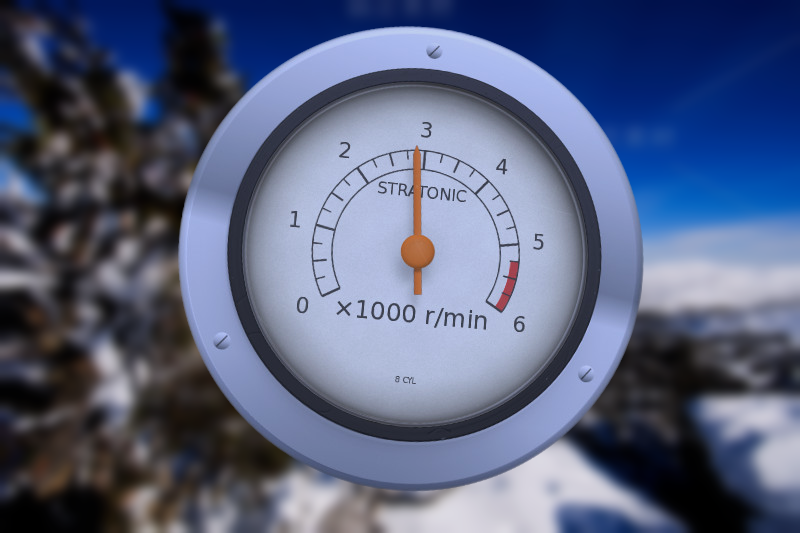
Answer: 2875 rpm
